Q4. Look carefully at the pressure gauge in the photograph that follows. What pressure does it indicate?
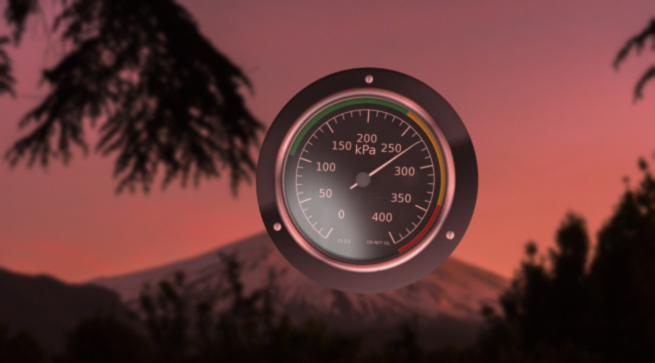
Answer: 270 kPa
